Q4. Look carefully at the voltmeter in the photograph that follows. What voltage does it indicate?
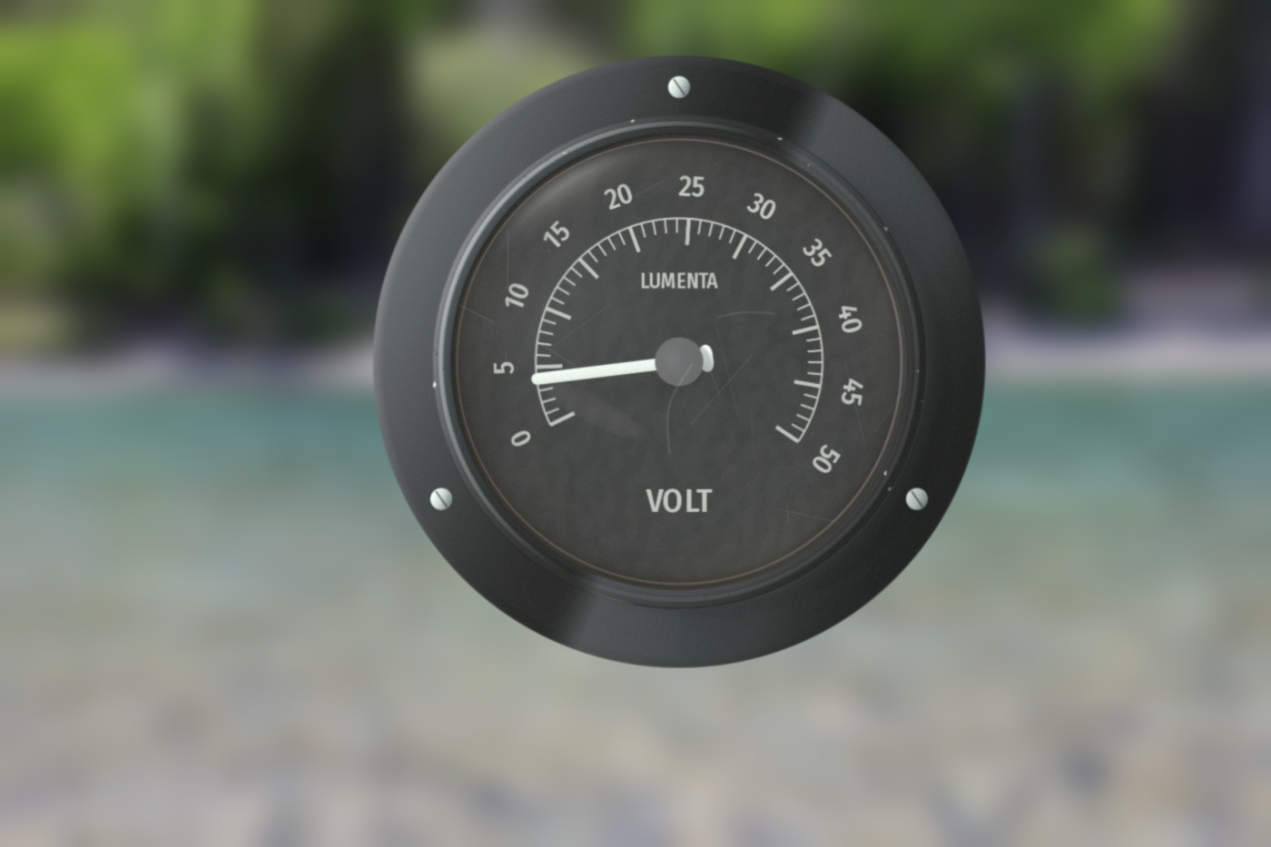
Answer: 4 V
